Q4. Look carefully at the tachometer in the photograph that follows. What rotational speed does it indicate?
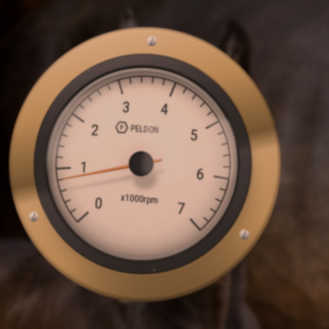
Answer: 800 rpm
